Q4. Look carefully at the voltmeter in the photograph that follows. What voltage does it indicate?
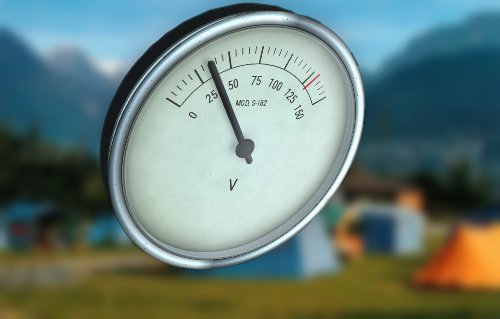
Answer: 35 V
